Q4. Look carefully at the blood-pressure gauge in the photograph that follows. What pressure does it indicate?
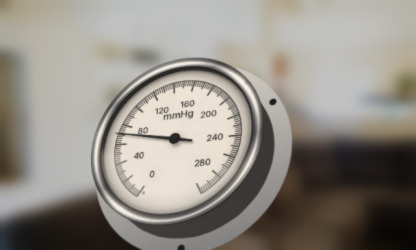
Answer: 70 mmHg
